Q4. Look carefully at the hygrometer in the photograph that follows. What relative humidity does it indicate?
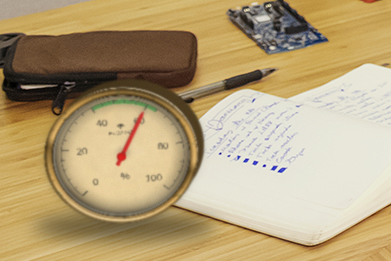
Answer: 60 %
